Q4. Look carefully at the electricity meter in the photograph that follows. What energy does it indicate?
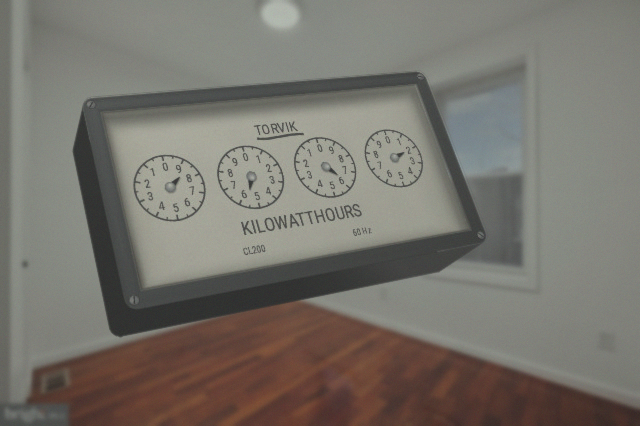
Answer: 8562 kWh
